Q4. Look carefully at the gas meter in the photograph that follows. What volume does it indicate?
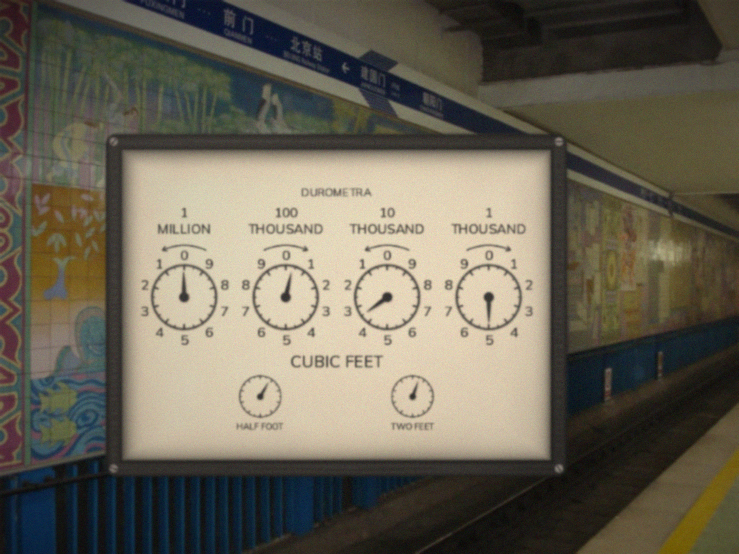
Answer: 3500 ft³
